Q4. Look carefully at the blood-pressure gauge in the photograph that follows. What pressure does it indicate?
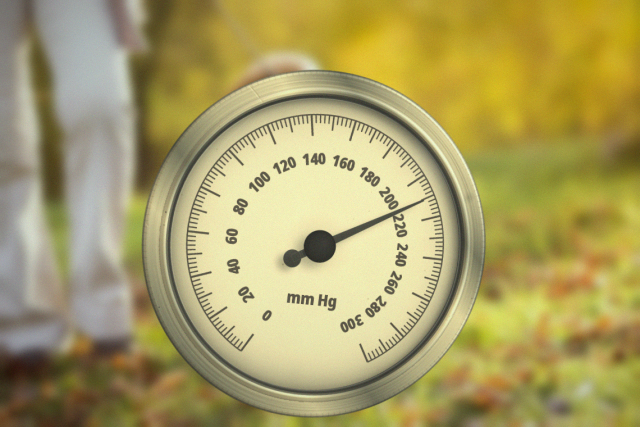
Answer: 210 mmHg
